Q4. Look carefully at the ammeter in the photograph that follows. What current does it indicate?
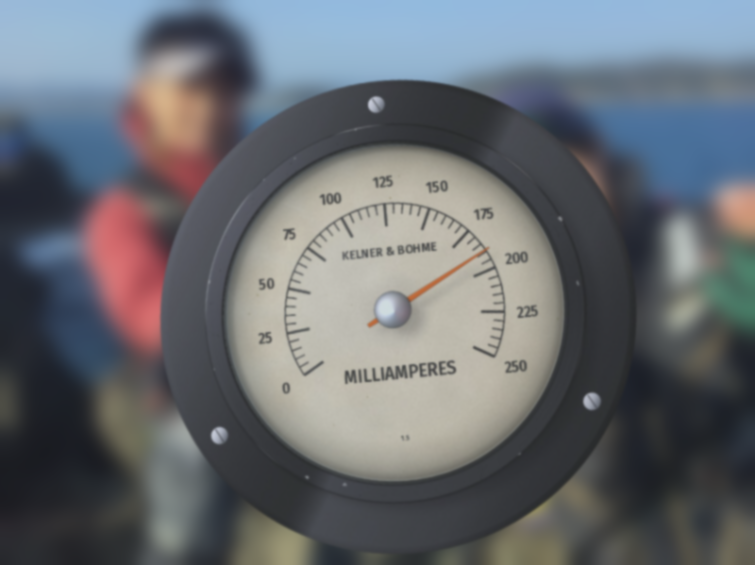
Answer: 190 mA
